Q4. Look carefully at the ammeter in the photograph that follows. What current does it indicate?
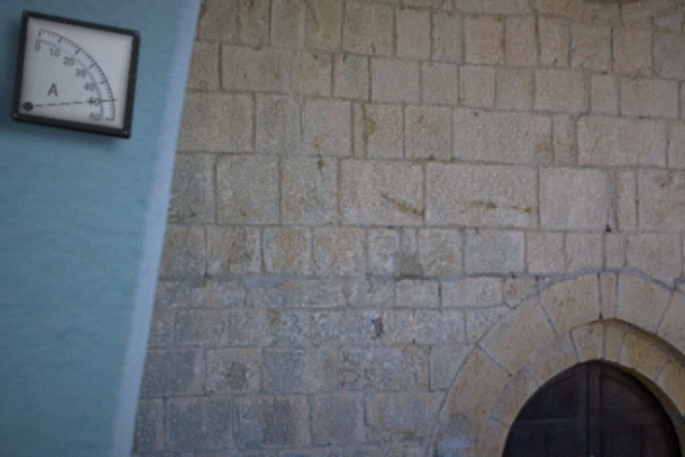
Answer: 50 A
